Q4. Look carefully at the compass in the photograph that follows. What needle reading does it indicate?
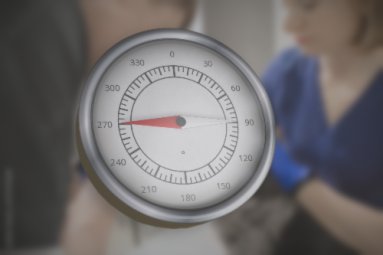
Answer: 270 °
